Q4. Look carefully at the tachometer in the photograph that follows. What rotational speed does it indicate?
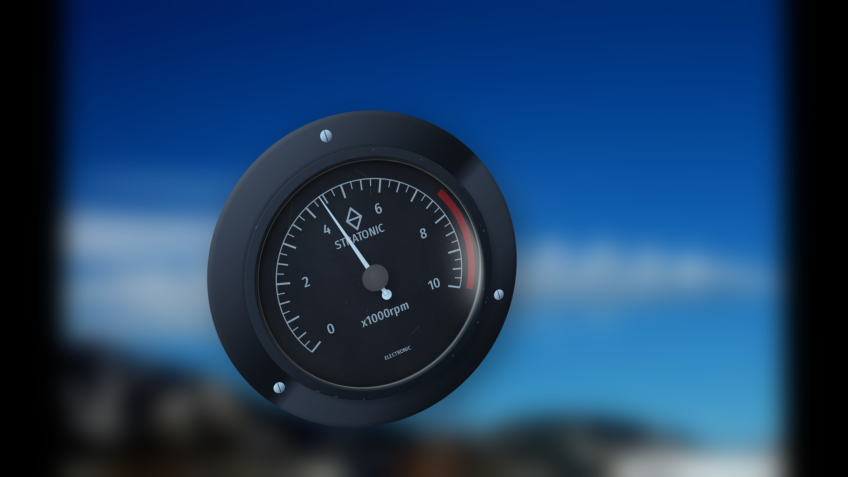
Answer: 4375 rpm
